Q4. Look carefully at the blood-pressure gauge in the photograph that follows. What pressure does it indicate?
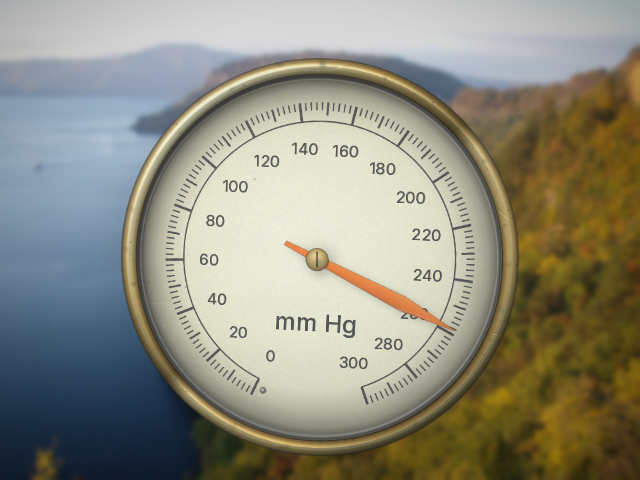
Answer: 258 mmHg
